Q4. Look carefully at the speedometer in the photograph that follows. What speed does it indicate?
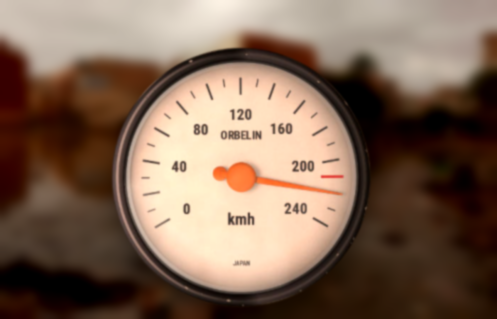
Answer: 220 km/h
